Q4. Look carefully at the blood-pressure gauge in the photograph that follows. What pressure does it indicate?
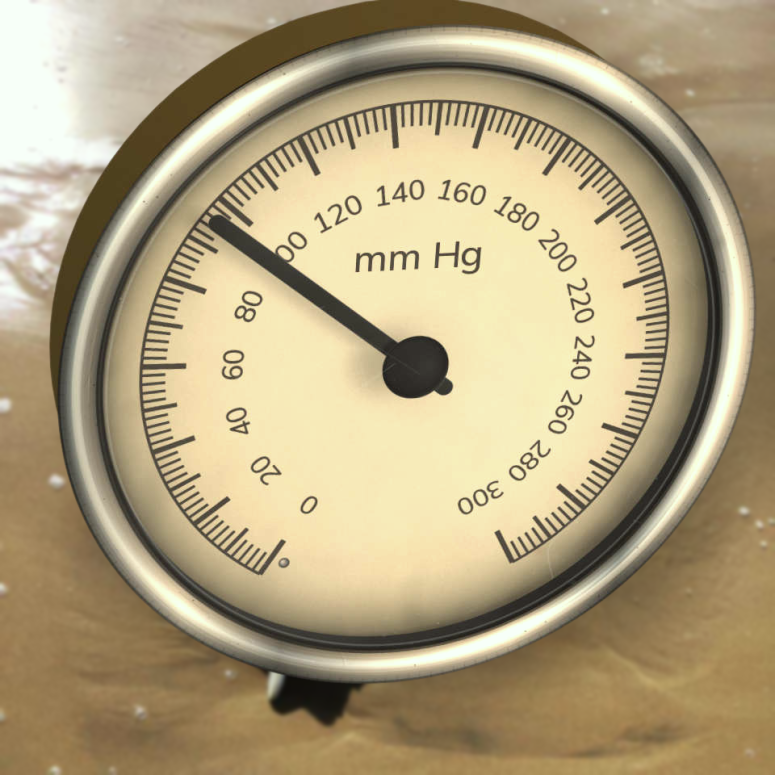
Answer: 96 mmHg
